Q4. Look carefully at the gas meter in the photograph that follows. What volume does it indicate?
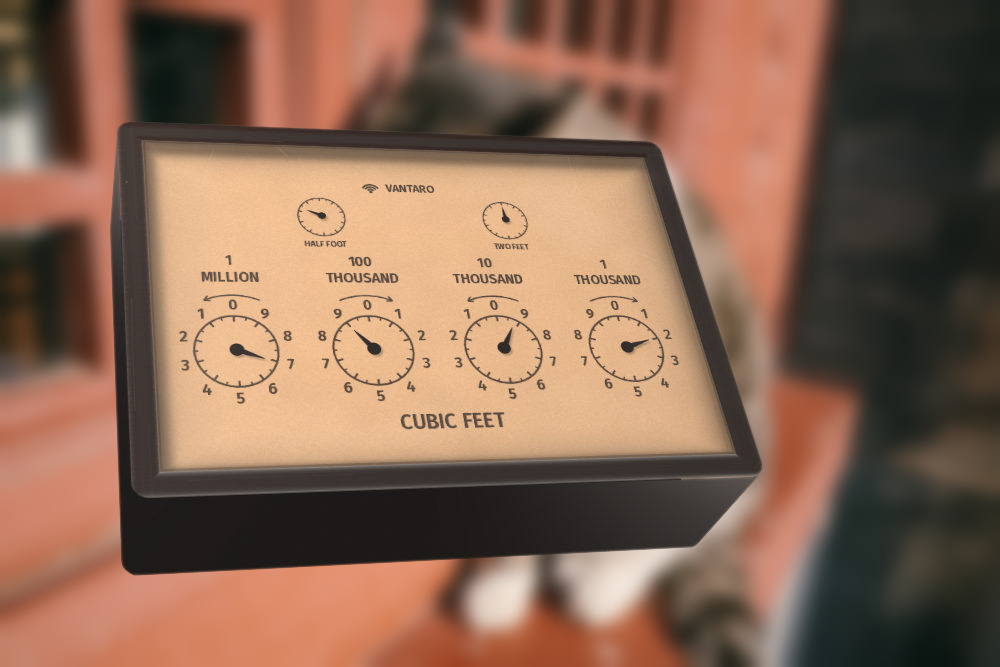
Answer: 689200 ft³
